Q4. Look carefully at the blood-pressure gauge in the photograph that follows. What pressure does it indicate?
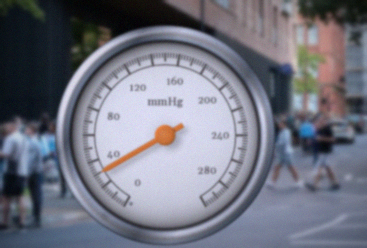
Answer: 30 mmHg
